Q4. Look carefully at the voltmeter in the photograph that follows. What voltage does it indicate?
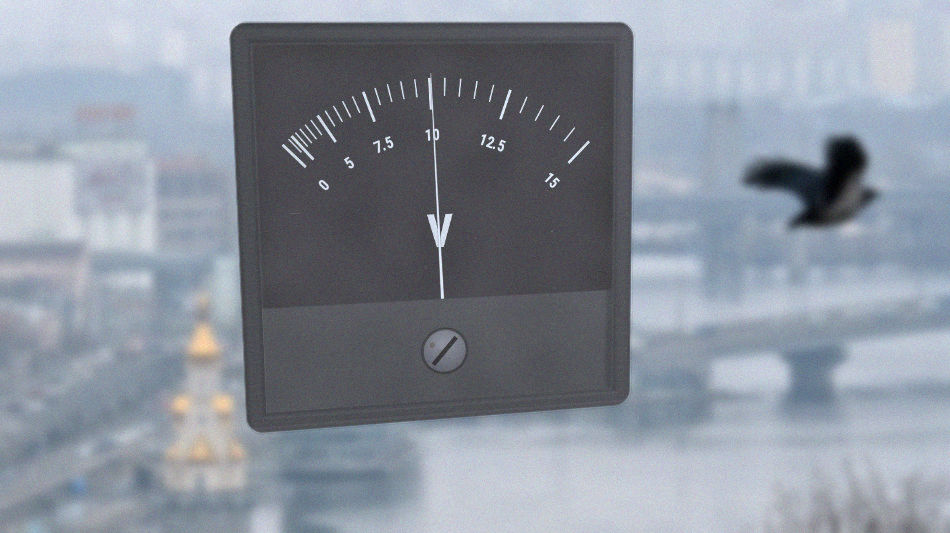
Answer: 10 V
